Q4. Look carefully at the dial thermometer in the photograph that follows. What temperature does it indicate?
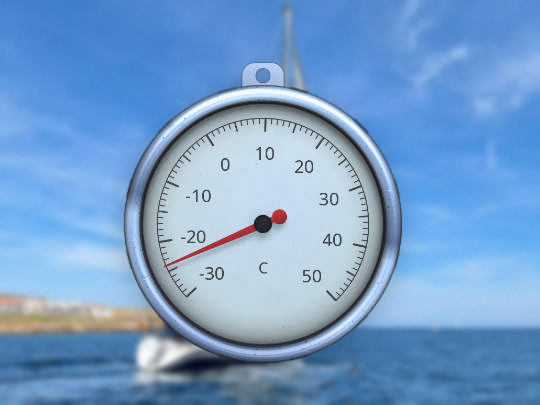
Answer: -24 °C
